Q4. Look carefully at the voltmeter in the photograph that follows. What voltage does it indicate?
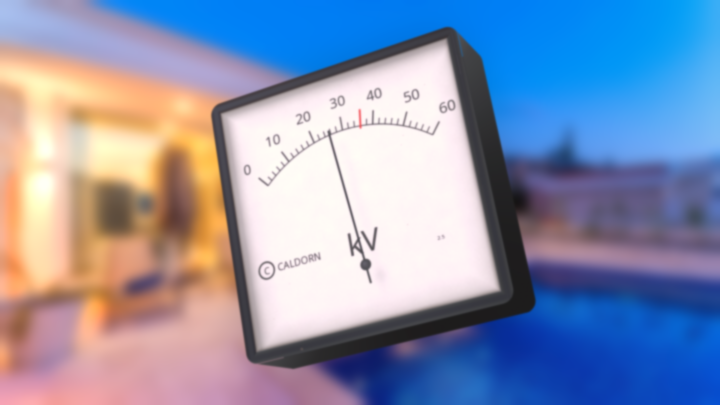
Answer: 26 kV
